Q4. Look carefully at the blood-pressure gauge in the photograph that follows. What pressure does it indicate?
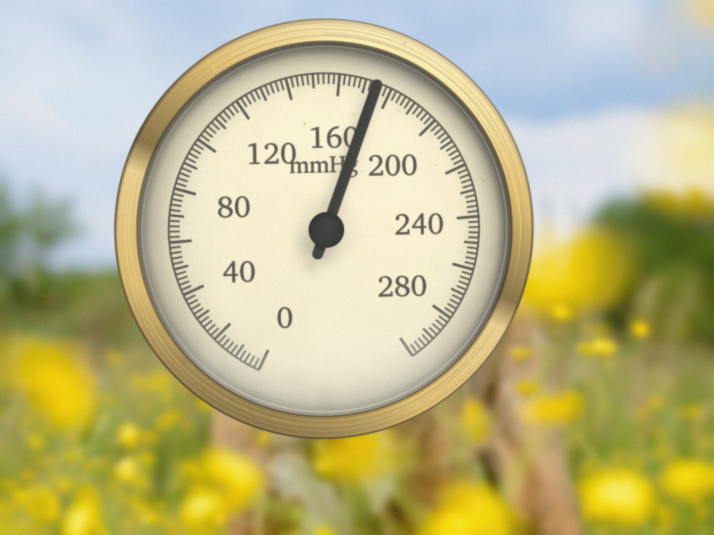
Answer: 174 mmHg
